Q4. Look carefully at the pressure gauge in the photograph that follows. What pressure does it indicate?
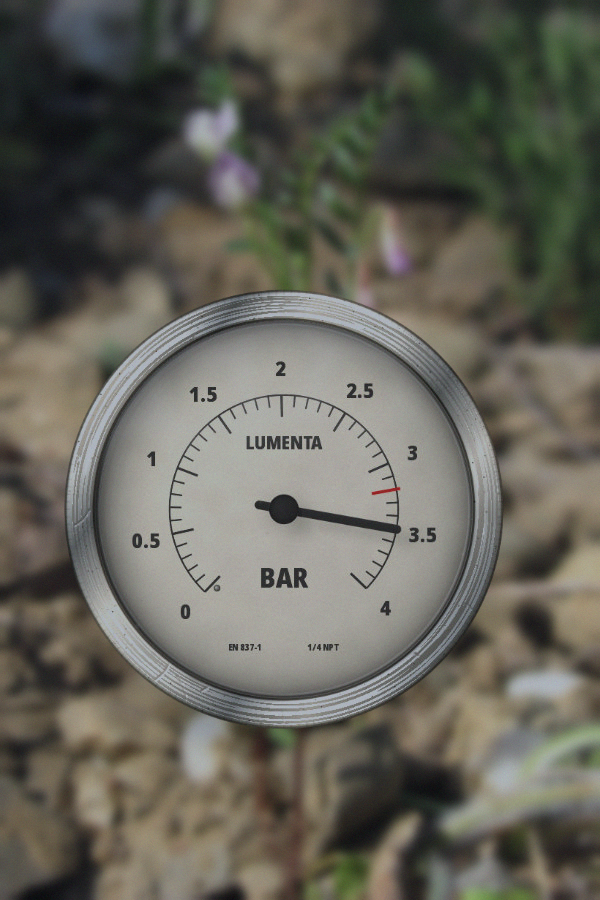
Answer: 3.5 bar
